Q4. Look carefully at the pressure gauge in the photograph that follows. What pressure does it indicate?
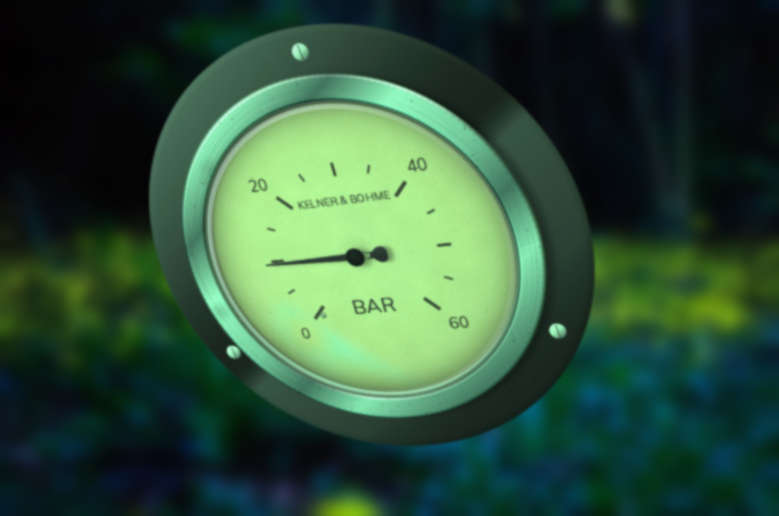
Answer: 10 bar
